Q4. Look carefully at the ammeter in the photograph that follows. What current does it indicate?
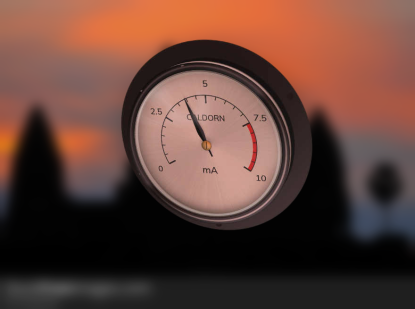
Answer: 4 mA
